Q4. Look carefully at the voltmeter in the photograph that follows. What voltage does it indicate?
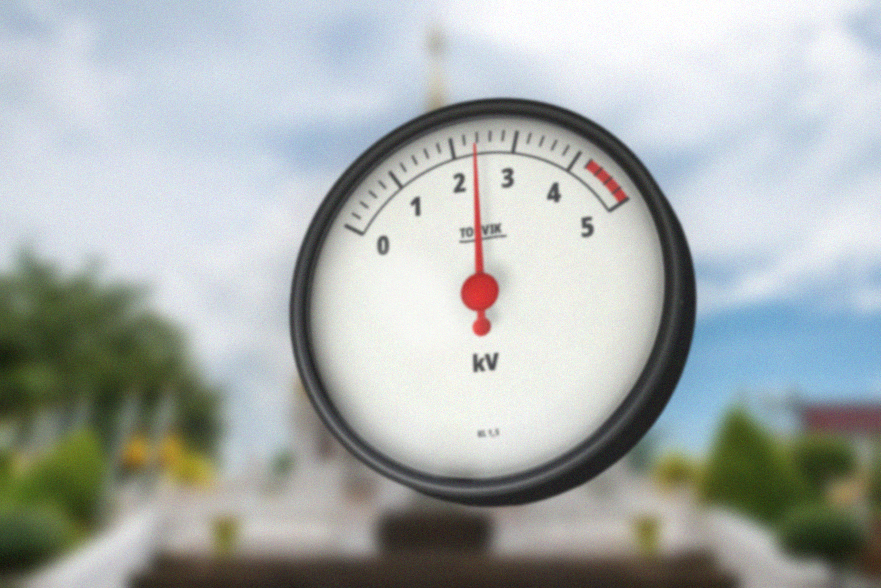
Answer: 2.4 kV
